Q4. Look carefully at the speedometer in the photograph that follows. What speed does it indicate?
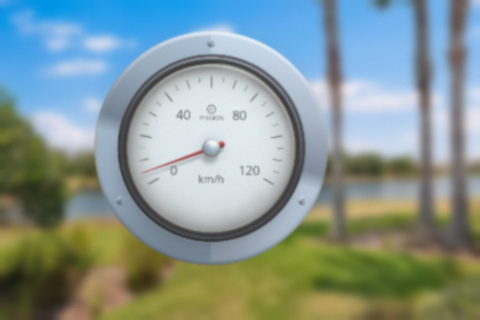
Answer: 5 km/h
